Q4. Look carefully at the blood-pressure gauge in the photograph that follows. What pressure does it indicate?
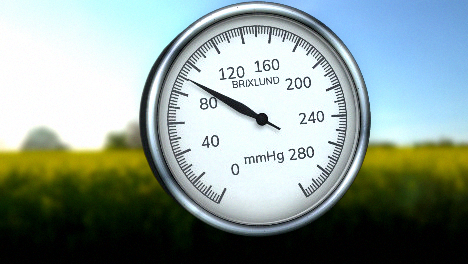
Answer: 90 mmHg
